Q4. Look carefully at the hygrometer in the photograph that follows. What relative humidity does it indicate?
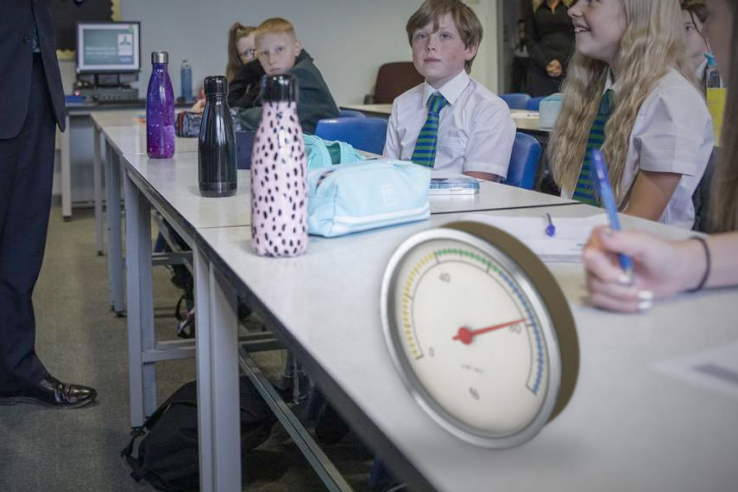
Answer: 78 %
